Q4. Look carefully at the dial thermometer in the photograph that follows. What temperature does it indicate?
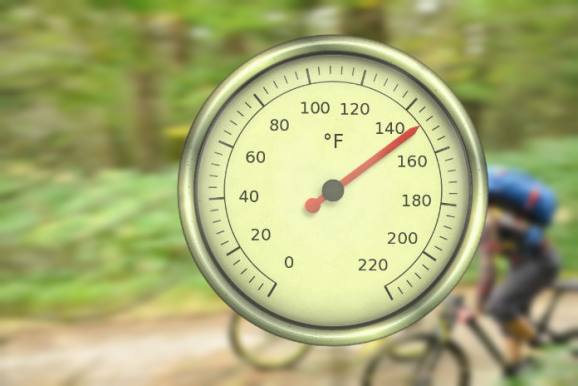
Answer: 148 °F
